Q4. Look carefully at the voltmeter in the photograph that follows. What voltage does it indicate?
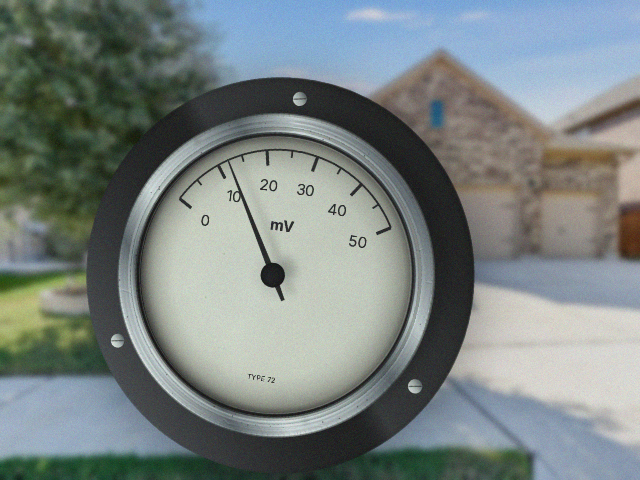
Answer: 12.5 mV
